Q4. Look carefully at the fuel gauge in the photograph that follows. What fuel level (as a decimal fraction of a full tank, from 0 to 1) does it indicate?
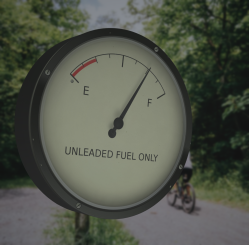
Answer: 0.75
